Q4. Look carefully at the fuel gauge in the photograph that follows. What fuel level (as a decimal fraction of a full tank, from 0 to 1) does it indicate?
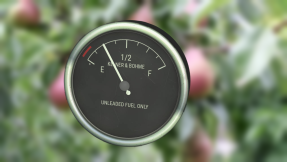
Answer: 0.25
